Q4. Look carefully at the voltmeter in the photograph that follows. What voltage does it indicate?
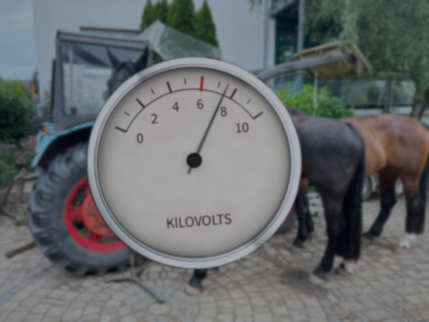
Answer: 7.5 kV
